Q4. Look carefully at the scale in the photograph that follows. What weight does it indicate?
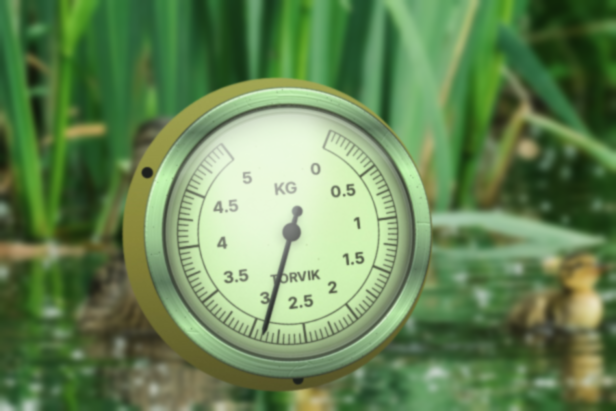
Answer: 2.9 kg
